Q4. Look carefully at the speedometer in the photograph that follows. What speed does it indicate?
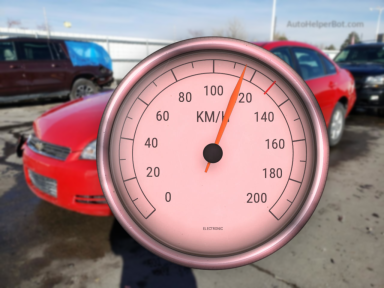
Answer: 115 km/h
